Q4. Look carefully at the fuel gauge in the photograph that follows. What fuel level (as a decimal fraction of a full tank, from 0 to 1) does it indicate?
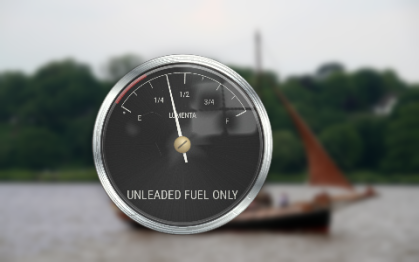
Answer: 0.375
